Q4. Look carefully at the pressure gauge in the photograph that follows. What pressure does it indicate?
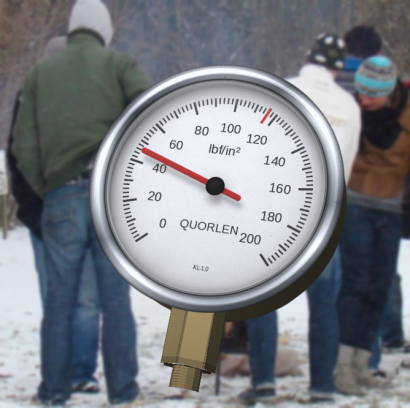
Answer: 46 psi
